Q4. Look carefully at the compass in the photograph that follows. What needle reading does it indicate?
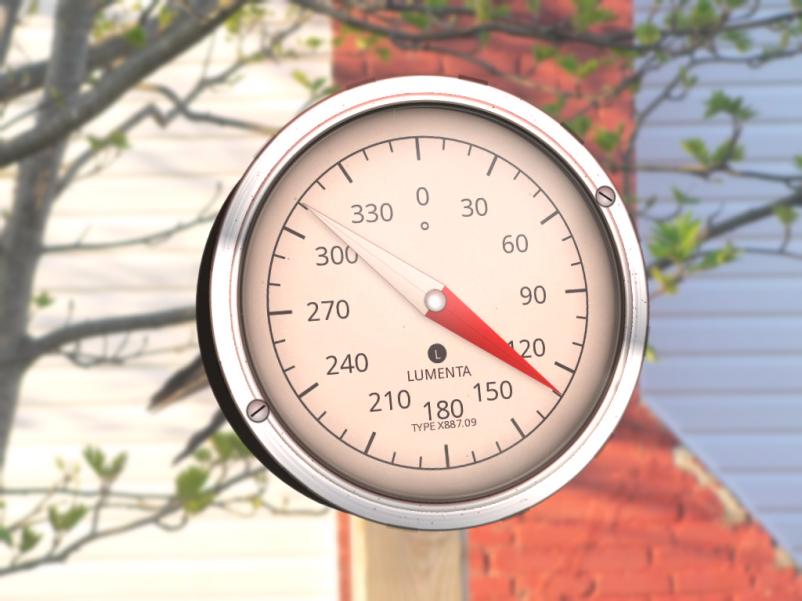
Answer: 130 °
